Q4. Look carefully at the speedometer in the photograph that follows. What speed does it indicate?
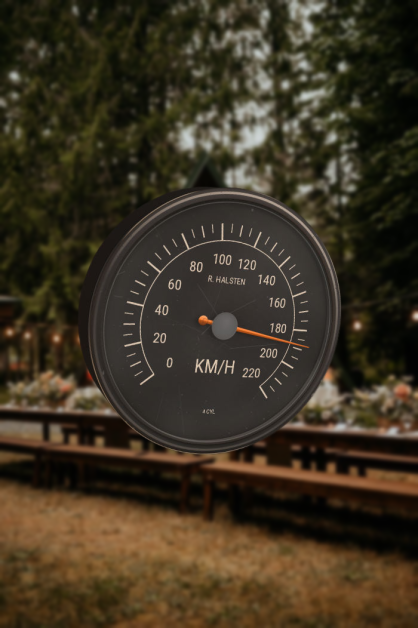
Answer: 187.5 km/h
